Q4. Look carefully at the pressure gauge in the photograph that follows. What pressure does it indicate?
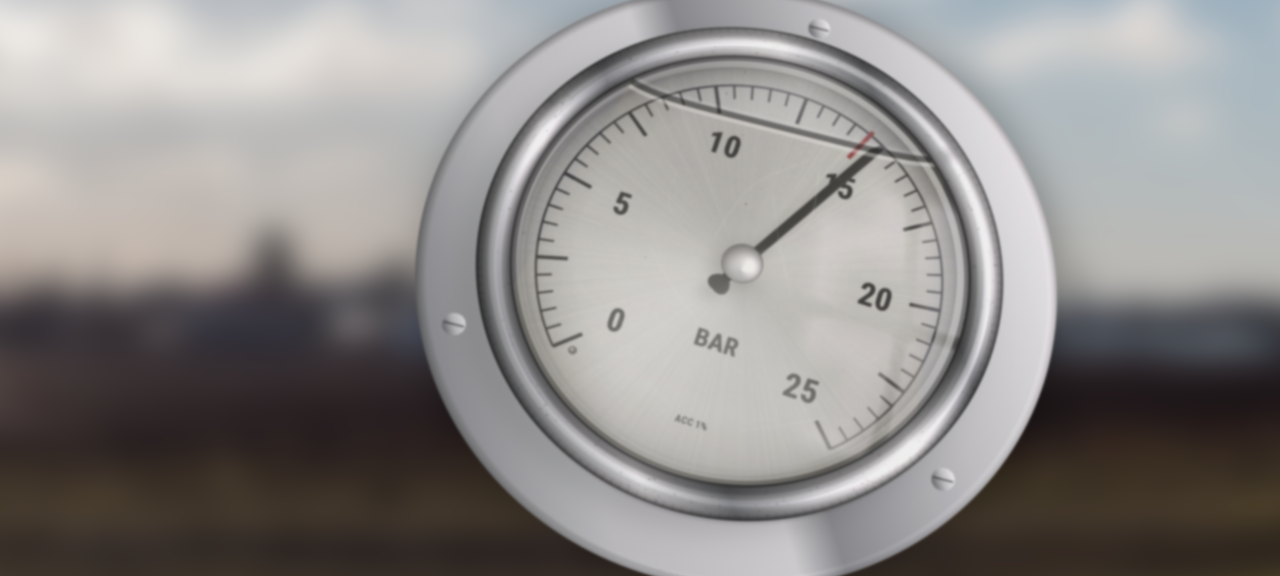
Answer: 15 bar
